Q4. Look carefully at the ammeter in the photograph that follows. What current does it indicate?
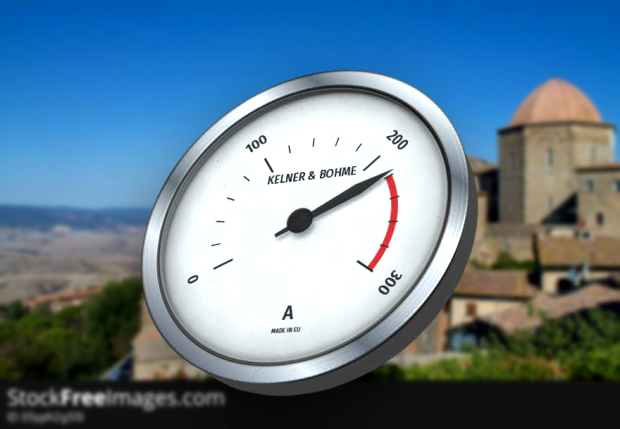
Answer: 220 A
